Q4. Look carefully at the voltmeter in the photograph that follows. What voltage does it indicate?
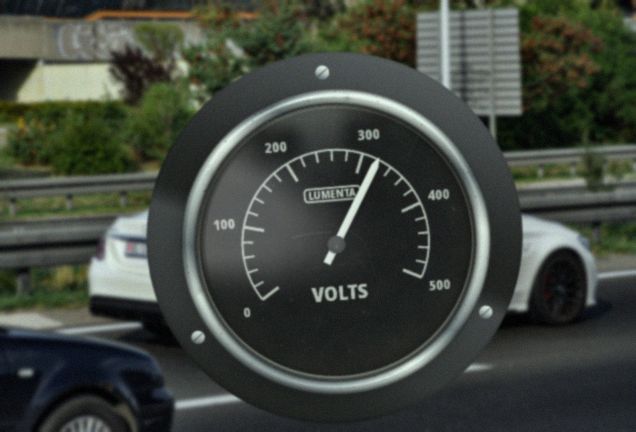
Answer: 320 V
